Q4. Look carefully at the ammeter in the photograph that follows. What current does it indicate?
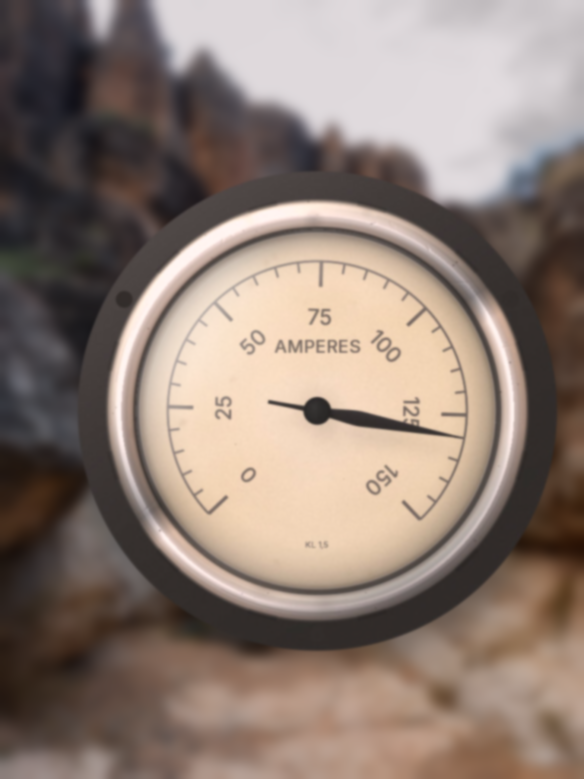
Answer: 130 A
